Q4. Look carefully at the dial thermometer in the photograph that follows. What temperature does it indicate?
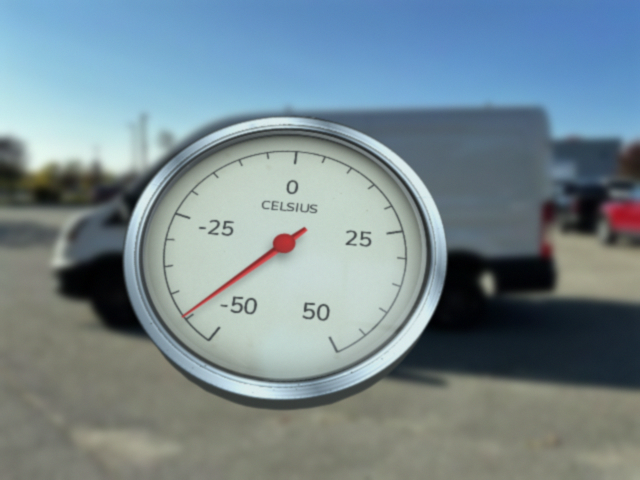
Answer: -45 °C
